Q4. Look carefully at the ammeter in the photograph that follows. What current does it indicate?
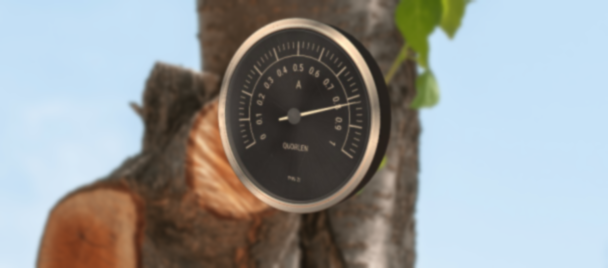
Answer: 0.82 A
